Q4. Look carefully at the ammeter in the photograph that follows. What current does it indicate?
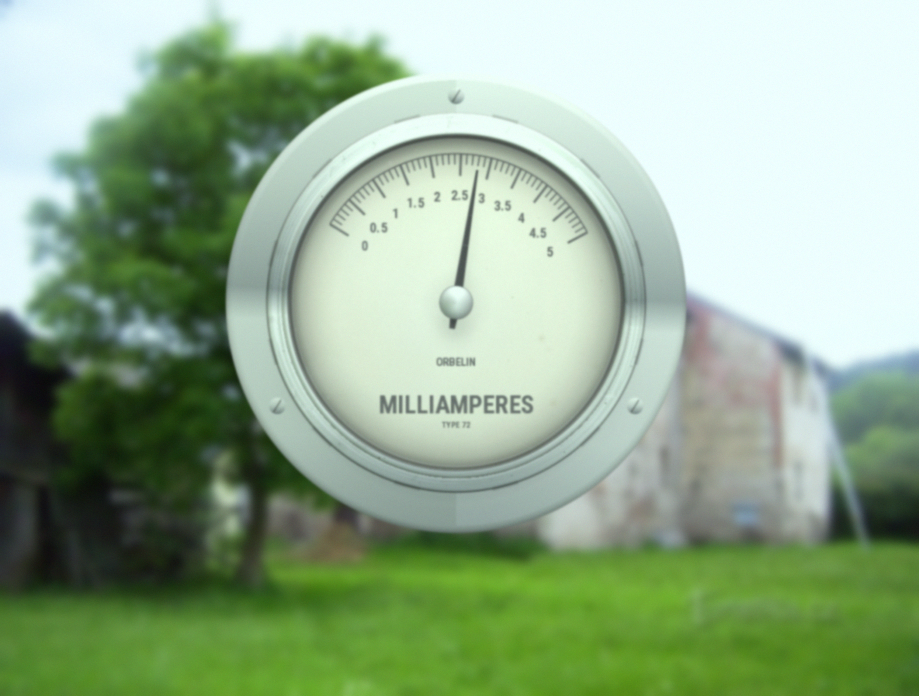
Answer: 2.8 mA
